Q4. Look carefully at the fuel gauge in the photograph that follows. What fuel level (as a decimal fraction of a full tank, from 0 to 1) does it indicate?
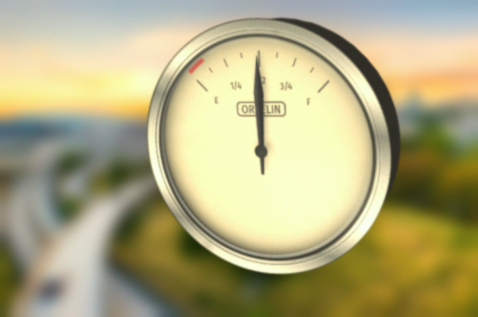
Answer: 0.5
